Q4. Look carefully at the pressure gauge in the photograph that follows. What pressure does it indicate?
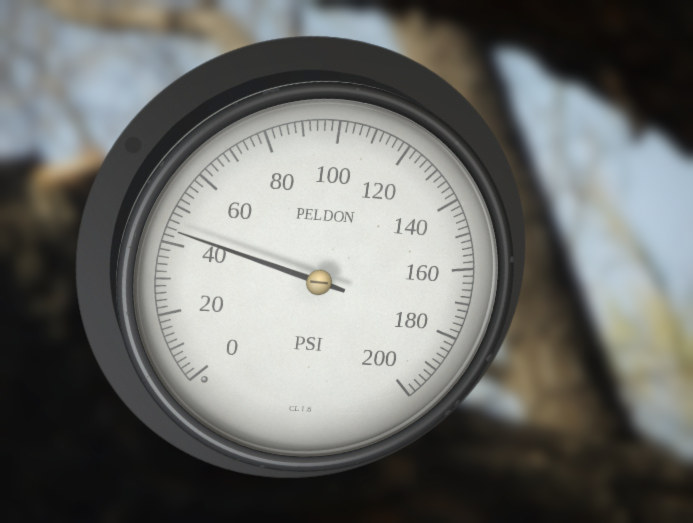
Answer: 44 psi
